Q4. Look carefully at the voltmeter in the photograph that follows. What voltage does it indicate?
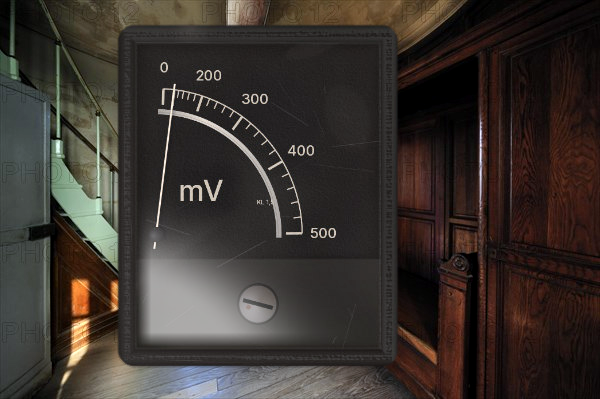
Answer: 100 mV
